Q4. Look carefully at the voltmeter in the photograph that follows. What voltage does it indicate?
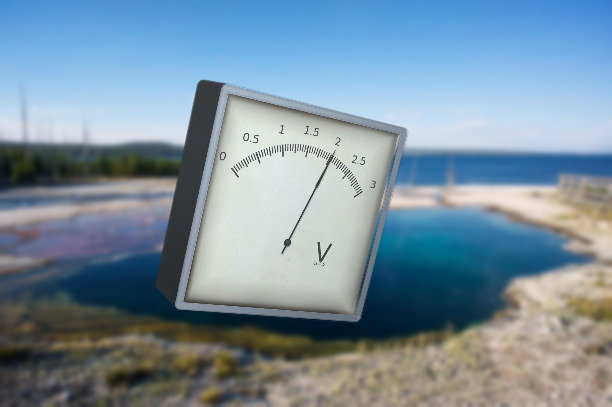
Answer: 2 V
